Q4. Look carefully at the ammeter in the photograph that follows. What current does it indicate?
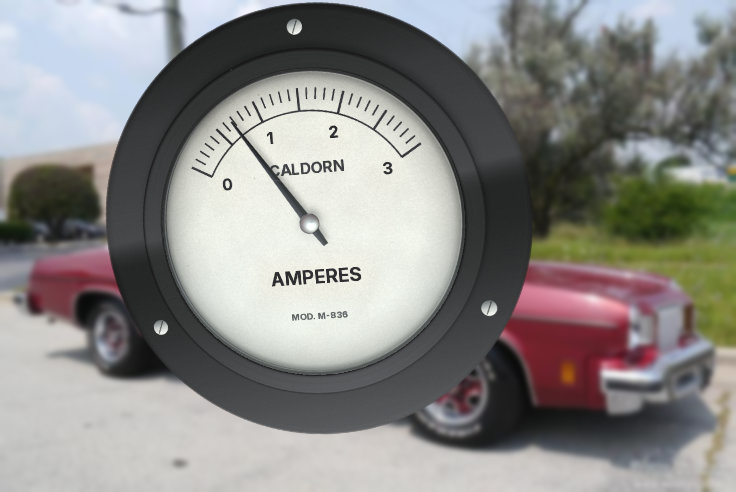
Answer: 0.7 A
